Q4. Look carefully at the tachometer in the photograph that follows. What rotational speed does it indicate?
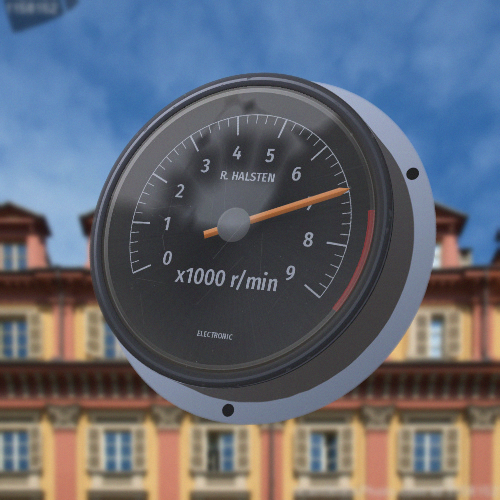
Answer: 7000 rpm
